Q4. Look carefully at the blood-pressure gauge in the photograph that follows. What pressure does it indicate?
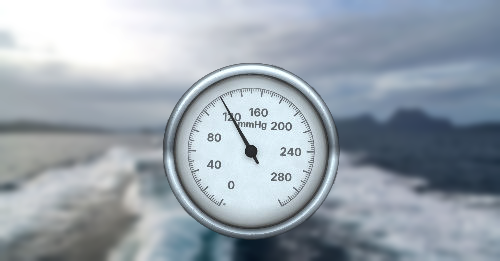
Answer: 120 mmHg
